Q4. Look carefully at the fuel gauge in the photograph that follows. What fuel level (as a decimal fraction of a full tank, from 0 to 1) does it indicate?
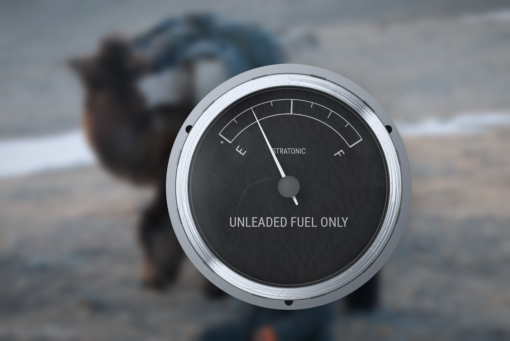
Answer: 0.25
